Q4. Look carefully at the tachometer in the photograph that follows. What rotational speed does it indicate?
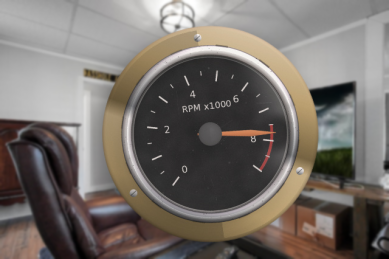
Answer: 7750 rpm
